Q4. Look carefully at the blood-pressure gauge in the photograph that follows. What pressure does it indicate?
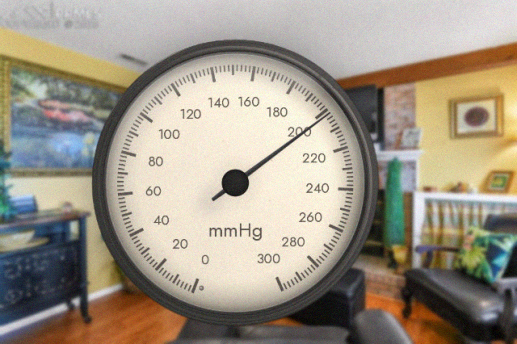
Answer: 202 mmHg
